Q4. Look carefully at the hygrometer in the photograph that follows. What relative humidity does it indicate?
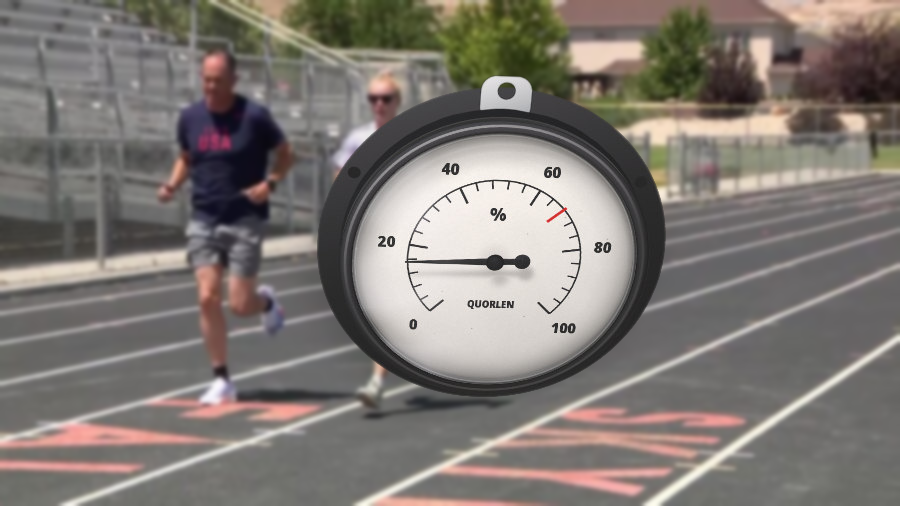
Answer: 16 %
